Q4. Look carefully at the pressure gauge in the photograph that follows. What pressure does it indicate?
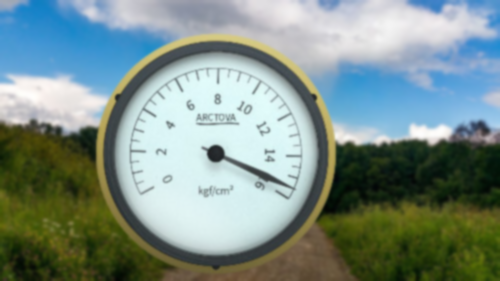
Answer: 15.5 kg/cm²
